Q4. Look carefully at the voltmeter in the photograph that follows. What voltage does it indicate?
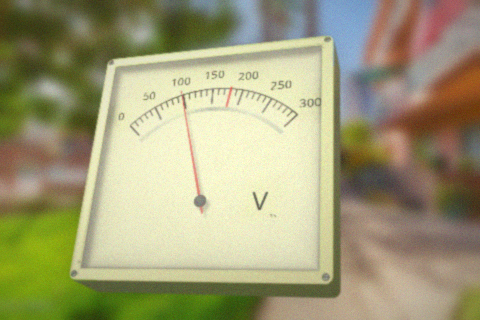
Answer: 100 V
